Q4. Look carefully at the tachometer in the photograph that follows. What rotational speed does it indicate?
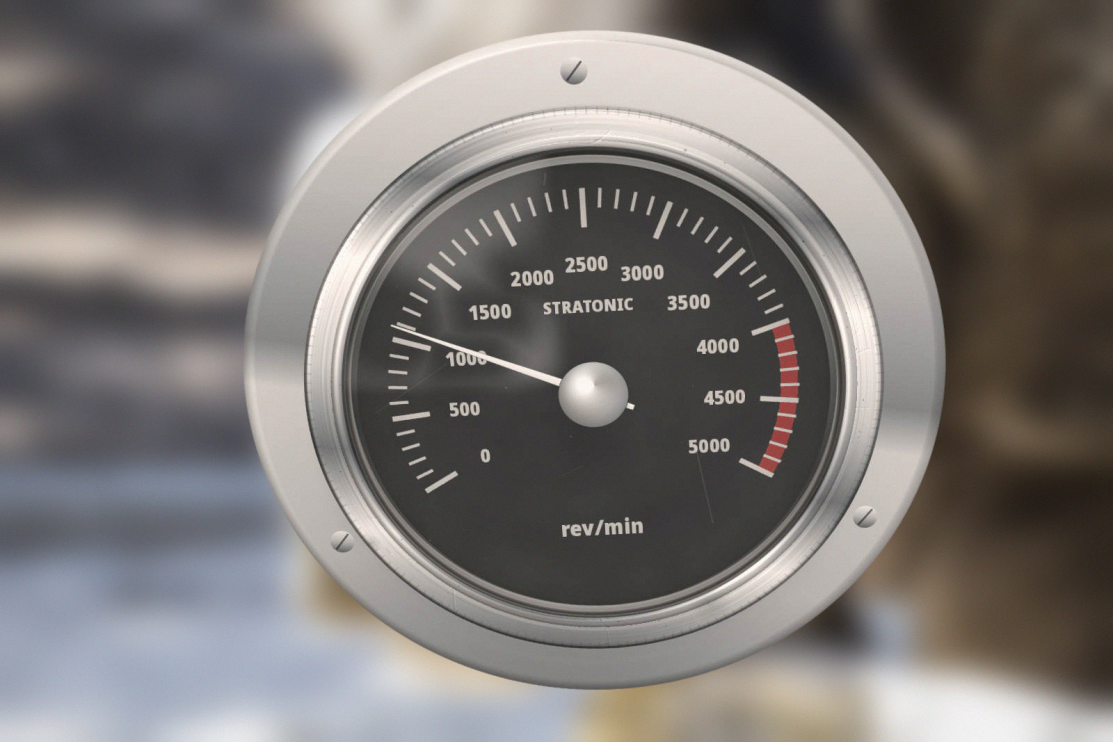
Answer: 1100 rpm
